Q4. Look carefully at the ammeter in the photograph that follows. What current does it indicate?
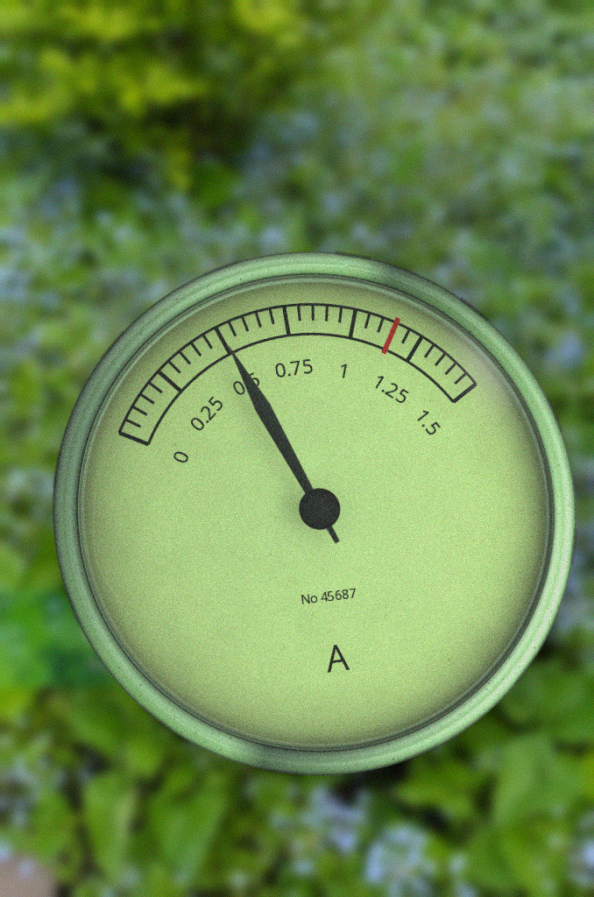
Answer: 0.5 A
